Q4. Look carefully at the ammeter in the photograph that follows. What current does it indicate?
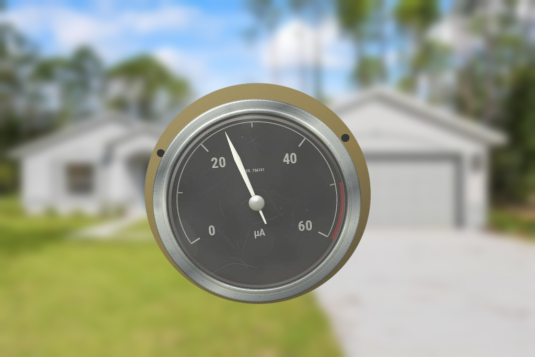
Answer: 25 µA
